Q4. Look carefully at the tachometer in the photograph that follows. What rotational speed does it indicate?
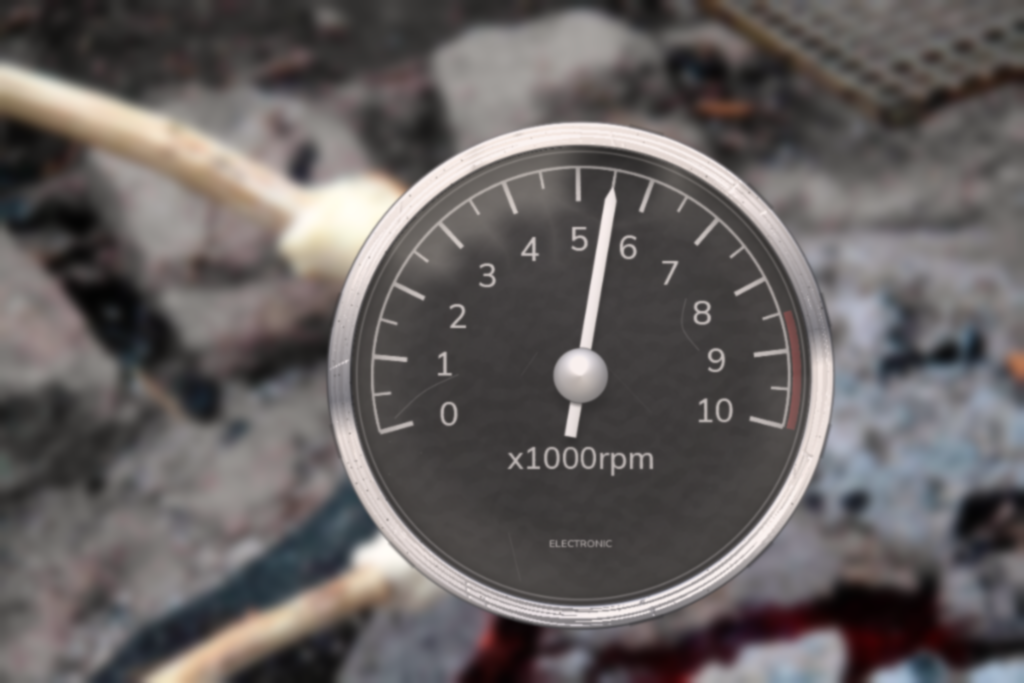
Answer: 5500 rpm
